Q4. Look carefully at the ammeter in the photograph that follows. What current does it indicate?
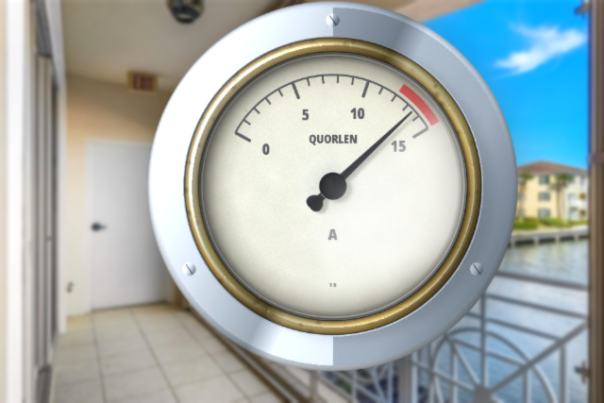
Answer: 13.5 A
